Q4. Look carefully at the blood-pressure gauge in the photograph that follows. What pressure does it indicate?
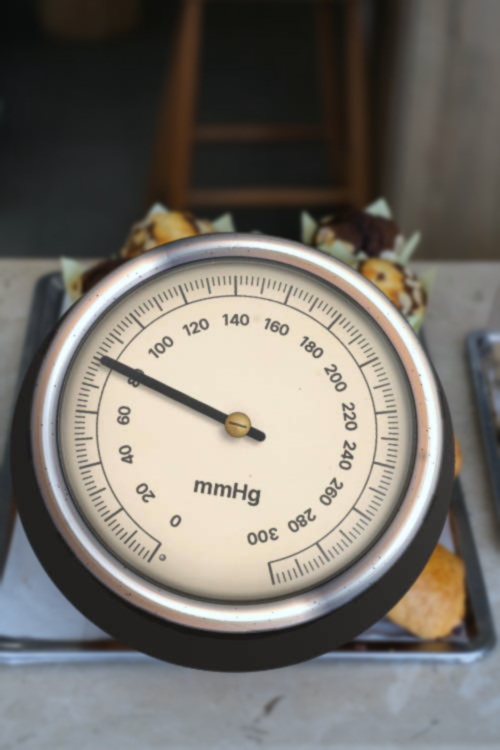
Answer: 80 mmHg
